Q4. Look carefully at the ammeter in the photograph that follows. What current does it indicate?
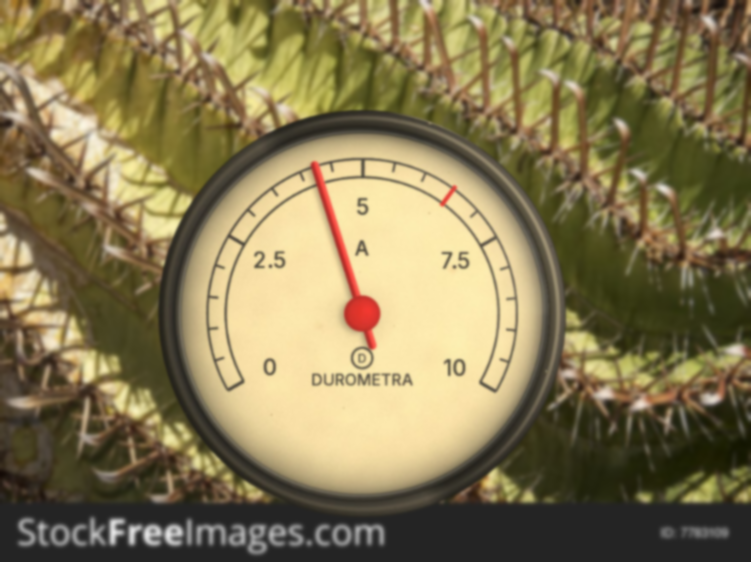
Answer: 4.25 A
